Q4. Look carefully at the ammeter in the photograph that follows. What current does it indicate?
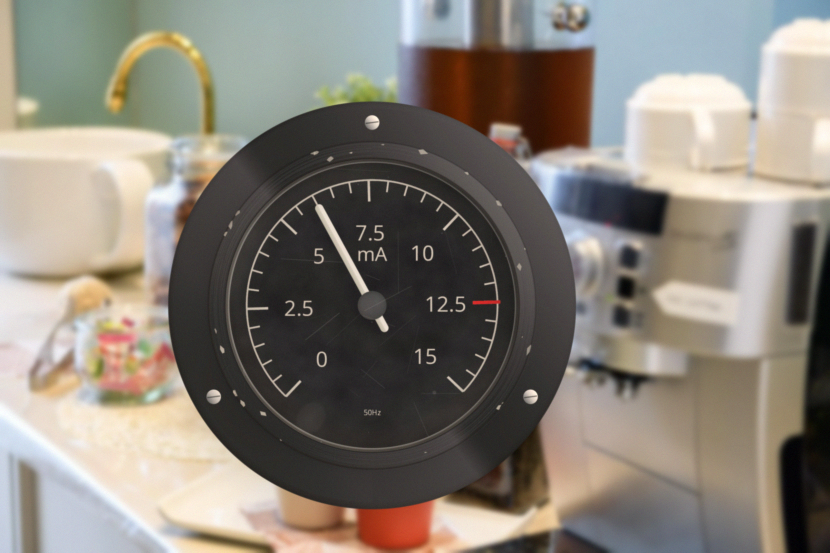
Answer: 6 mA
